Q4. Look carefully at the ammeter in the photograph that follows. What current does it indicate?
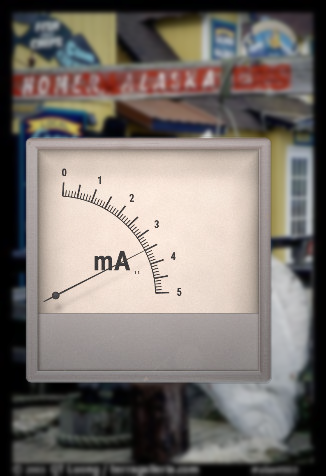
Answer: 3.5 mA
